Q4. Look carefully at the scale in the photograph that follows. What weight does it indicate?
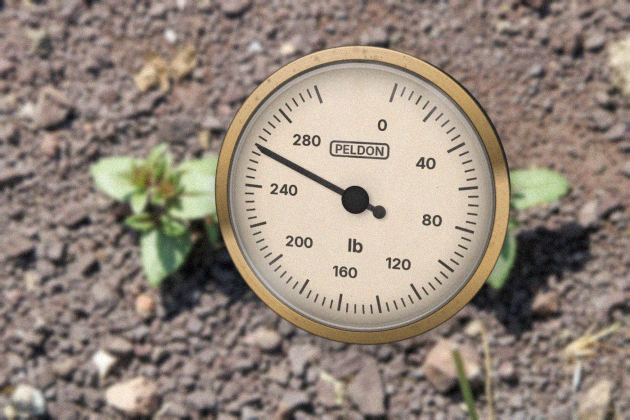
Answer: 260 lb
